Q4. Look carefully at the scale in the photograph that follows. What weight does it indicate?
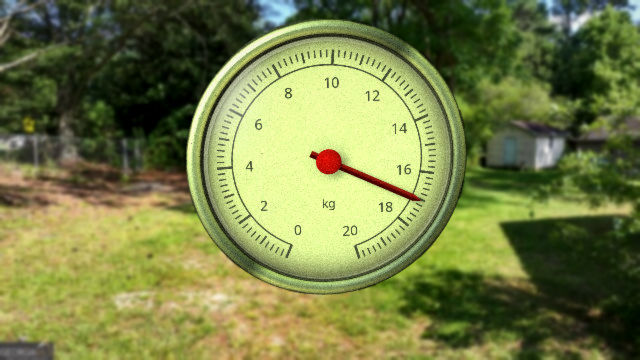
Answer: 17 kg
